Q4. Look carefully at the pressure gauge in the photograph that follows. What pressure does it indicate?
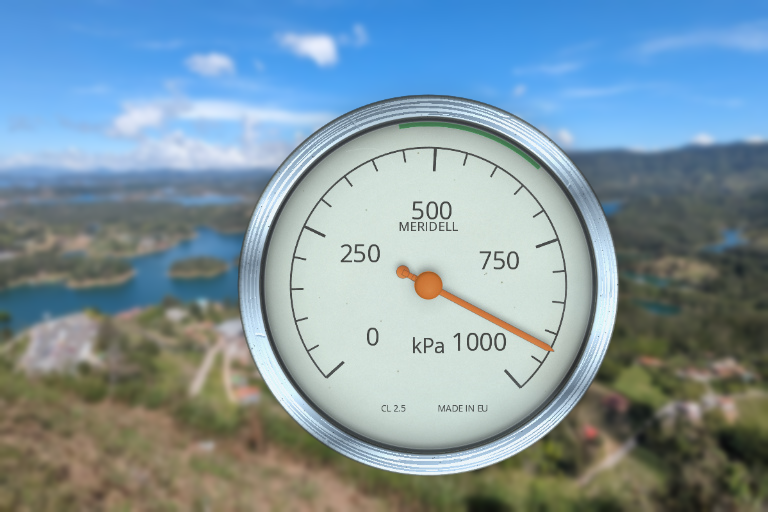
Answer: 925 kPa
